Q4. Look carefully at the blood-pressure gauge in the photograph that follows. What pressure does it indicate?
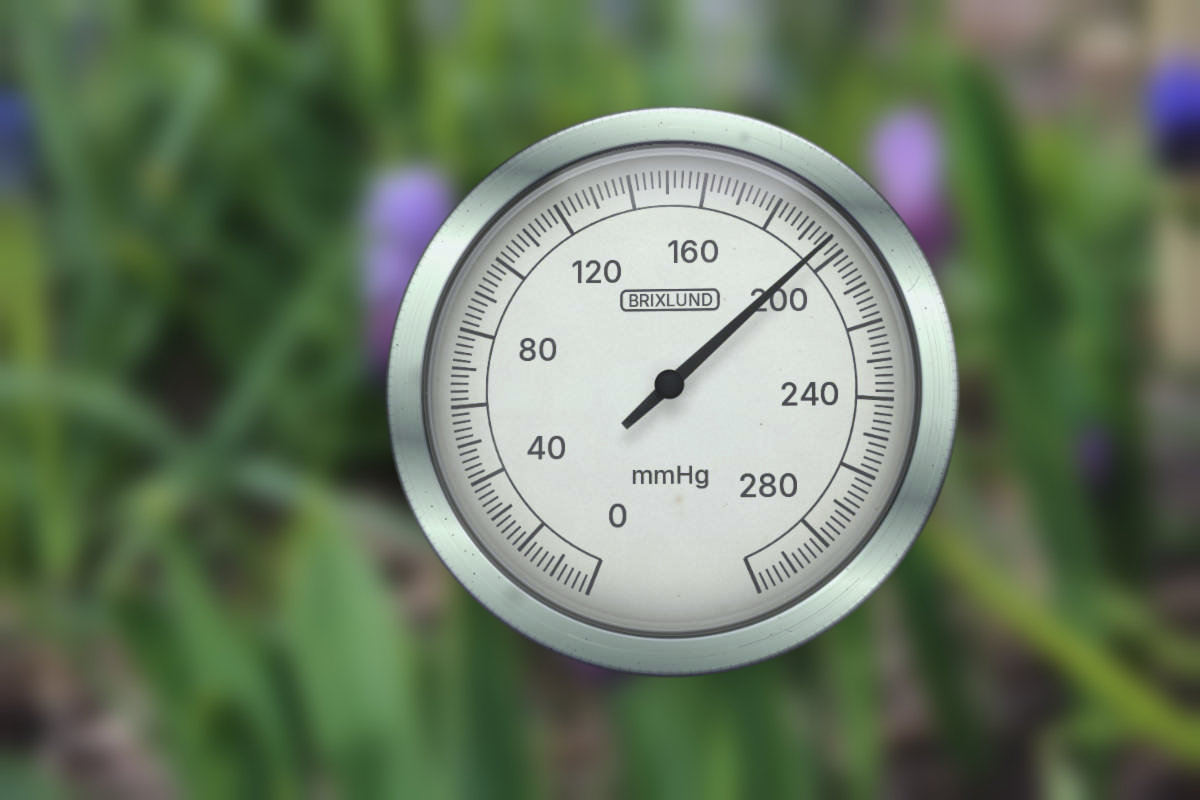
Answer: 196 mmHg
